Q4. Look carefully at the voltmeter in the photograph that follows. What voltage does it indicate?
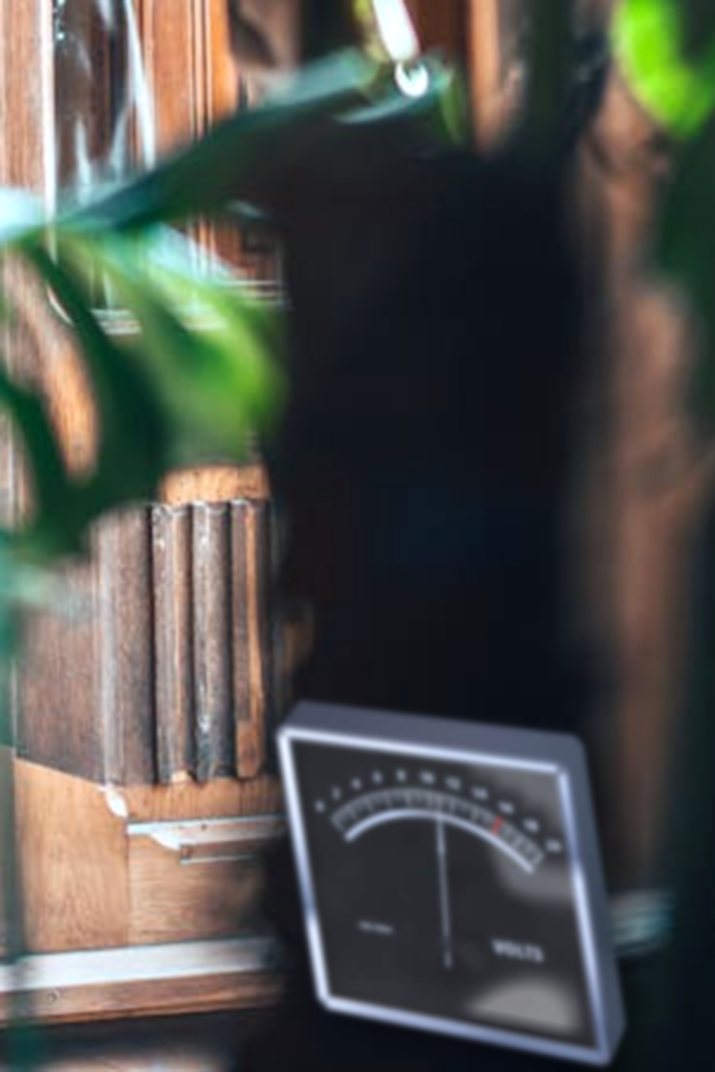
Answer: 11 V
